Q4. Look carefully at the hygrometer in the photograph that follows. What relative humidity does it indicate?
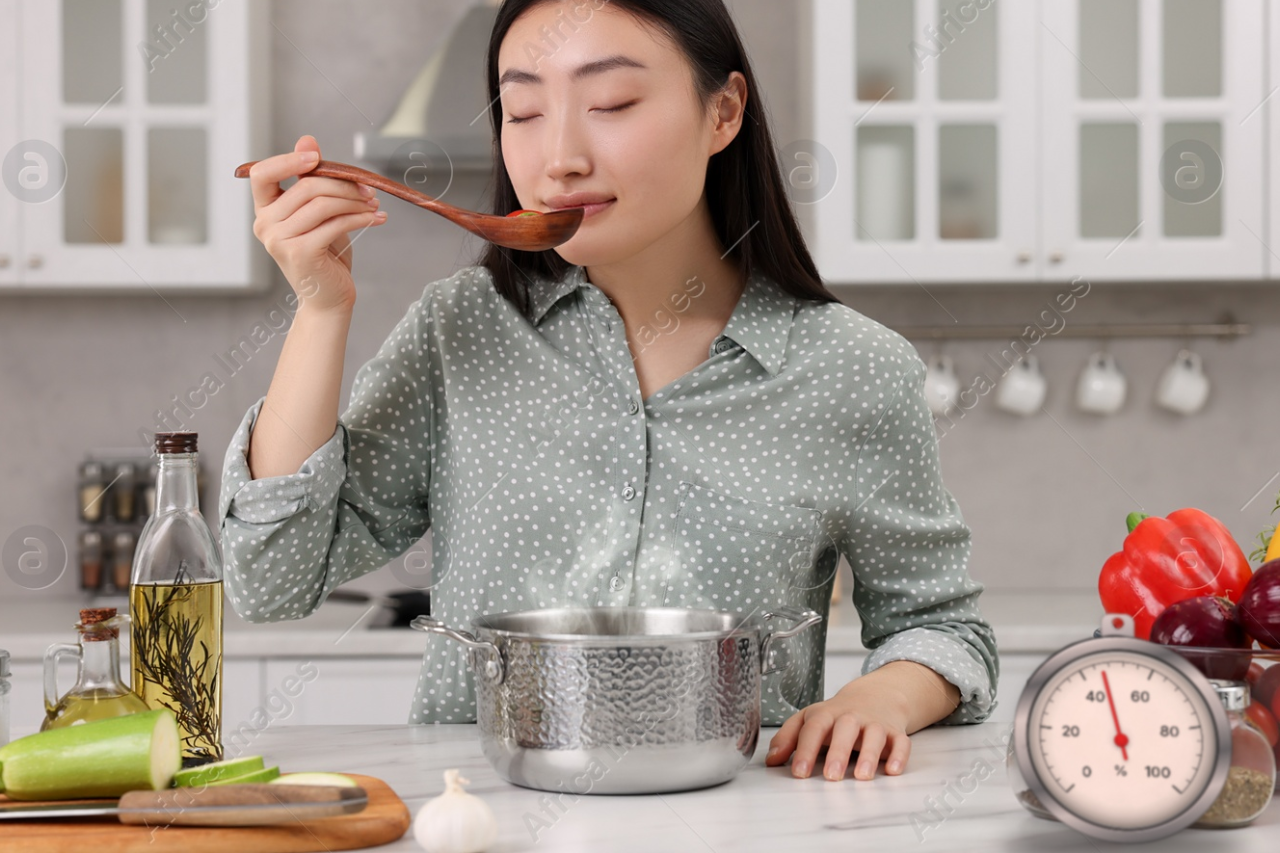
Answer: 46 %
